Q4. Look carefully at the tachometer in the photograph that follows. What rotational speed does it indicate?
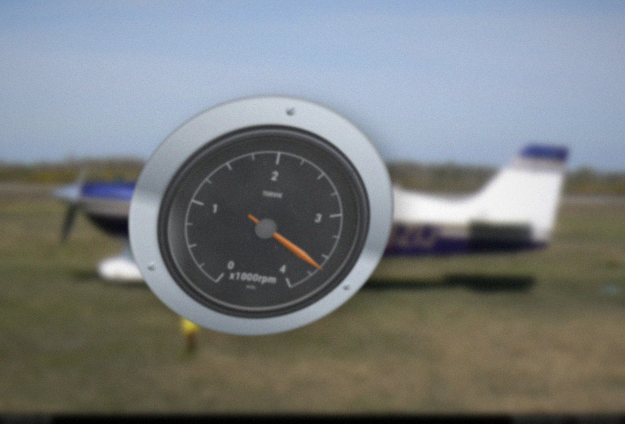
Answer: 3625 rpm
